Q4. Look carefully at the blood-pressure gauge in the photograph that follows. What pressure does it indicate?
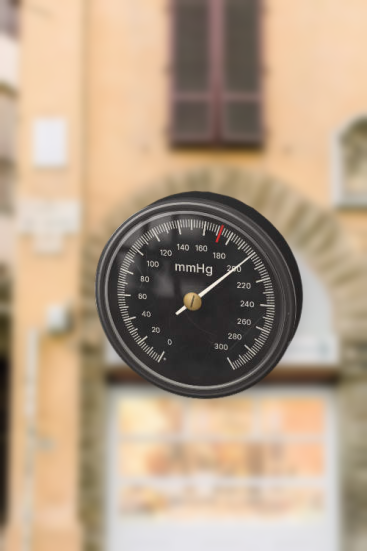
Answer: 200 mmHg
